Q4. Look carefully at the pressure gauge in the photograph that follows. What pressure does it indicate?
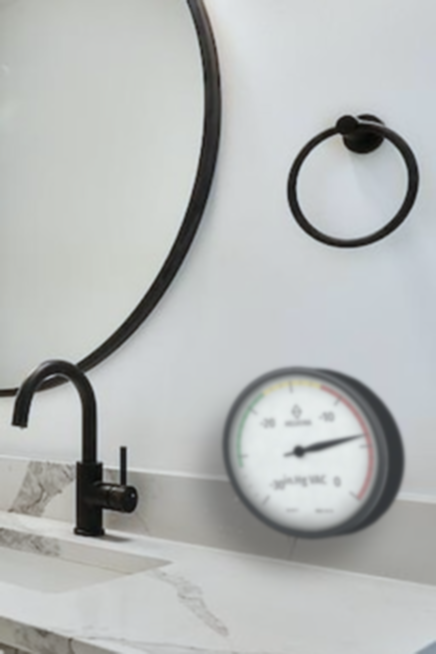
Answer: -6 inHg
